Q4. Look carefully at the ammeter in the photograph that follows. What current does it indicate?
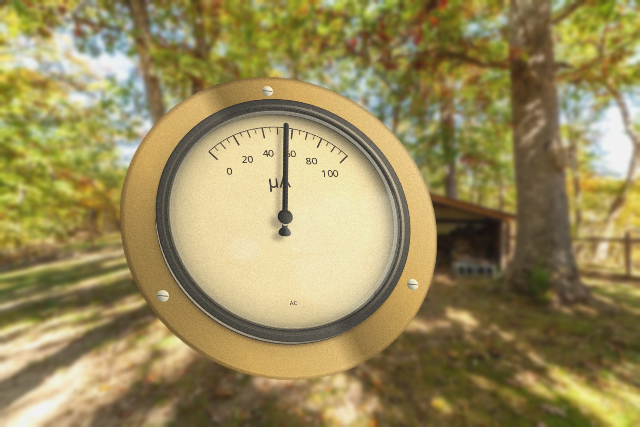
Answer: 55 µA
